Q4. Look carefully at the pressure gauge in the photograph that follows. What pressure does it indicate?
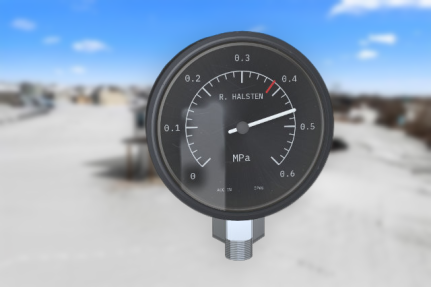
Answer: 0.46 MPa
